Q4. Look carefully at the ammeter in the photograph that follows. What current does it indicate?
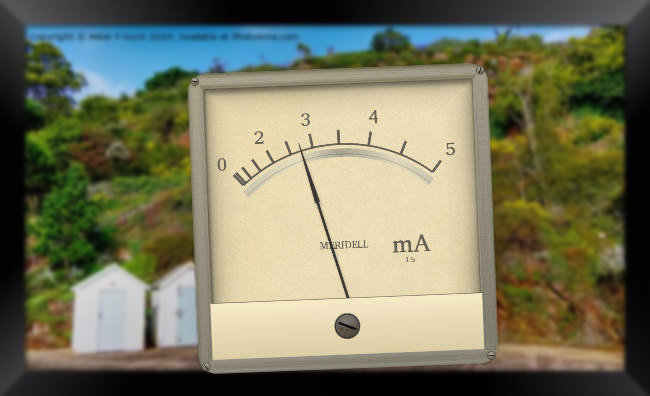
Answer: 2.75 mA
